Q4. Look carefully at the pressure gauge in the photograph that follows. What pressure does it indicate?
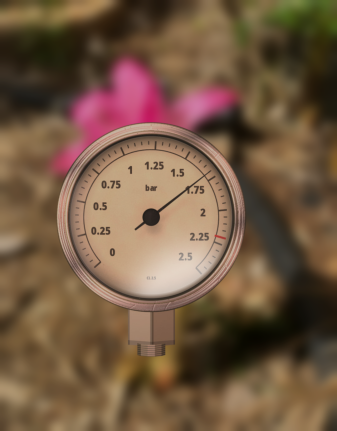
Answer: 1.7 bar
